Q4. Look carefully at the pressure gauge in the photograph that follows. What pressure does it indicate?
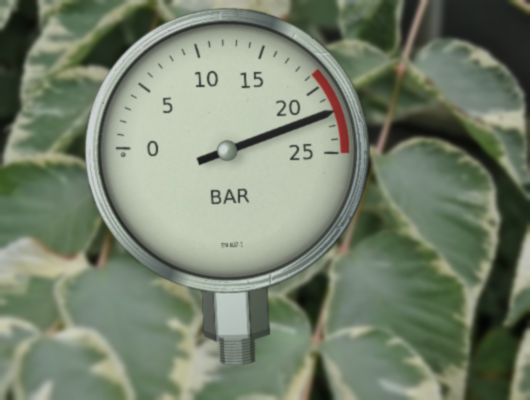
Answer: 22 bar
